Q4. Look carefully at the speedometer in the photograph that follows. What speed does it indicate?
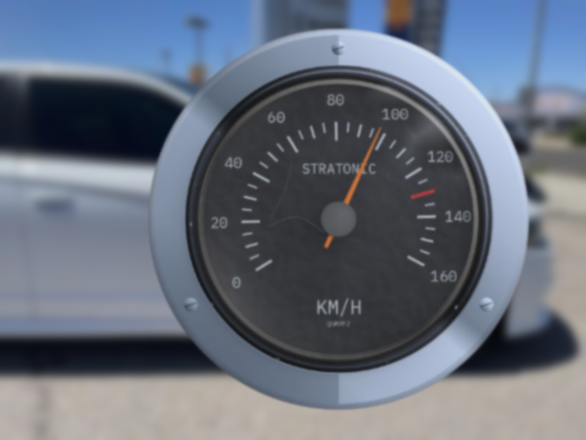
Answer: 97.5 km/h
